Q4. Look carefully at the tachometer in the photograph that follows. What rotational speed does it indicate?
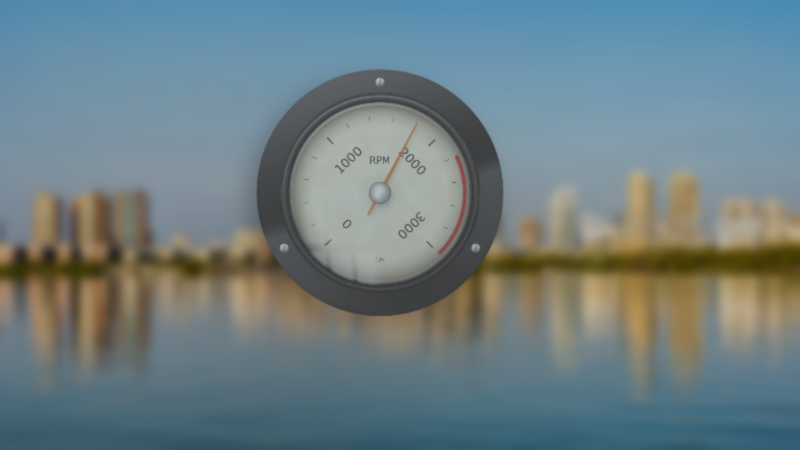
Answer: 1800 rpm
